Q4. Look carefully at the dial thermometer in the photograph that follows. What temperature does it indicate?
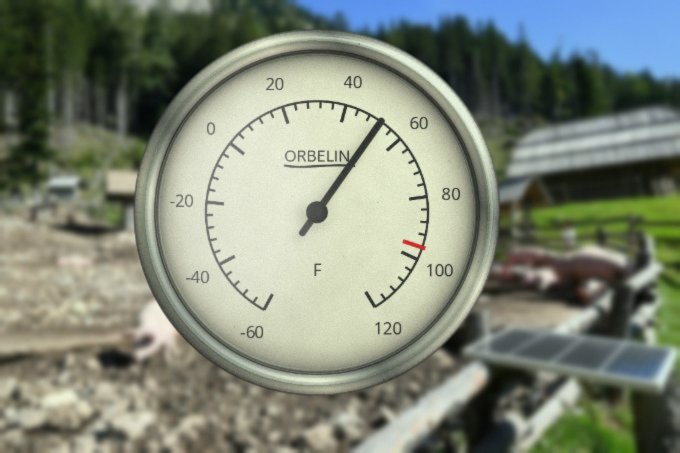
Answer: 52 °F
